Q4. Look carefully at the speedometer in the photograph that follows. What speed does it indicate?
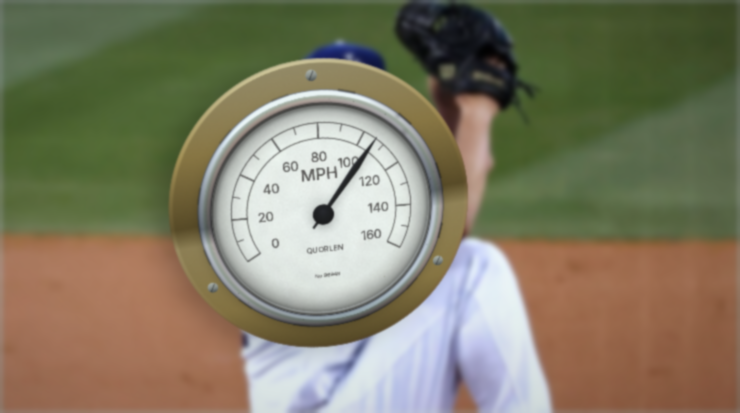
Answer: 105 mph
